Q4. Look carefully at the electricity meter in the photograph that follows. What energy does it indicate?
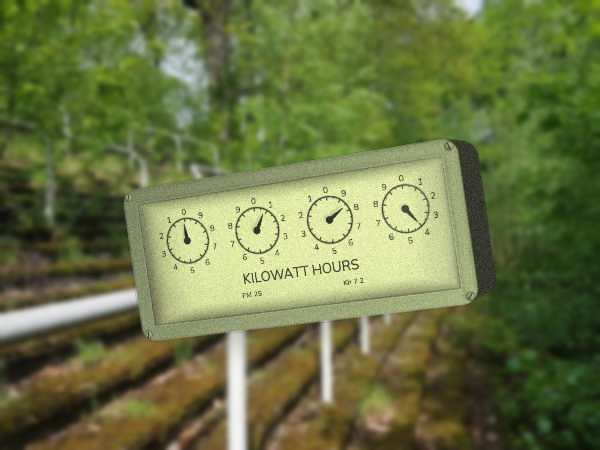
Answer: 84 kWh
